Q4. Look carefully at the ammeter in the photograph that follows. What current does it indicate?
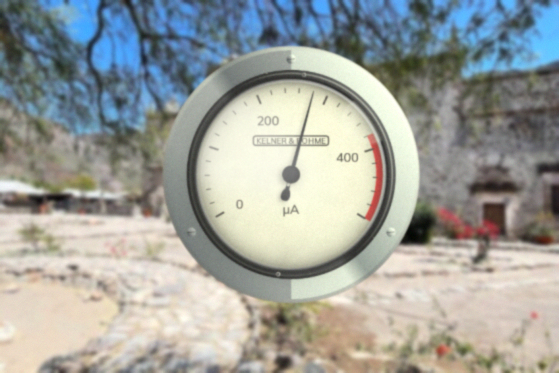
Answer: 280 µA
